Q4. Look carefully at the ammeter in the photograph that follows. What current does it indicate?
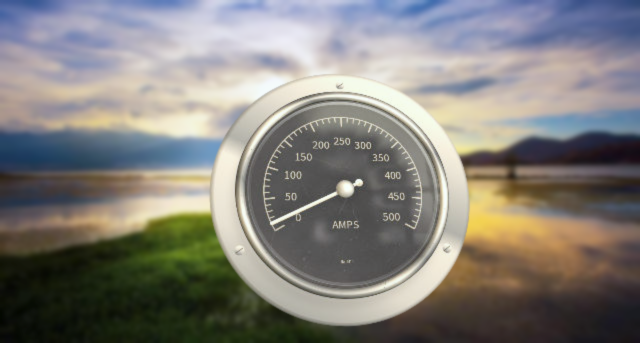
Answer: 10 A
